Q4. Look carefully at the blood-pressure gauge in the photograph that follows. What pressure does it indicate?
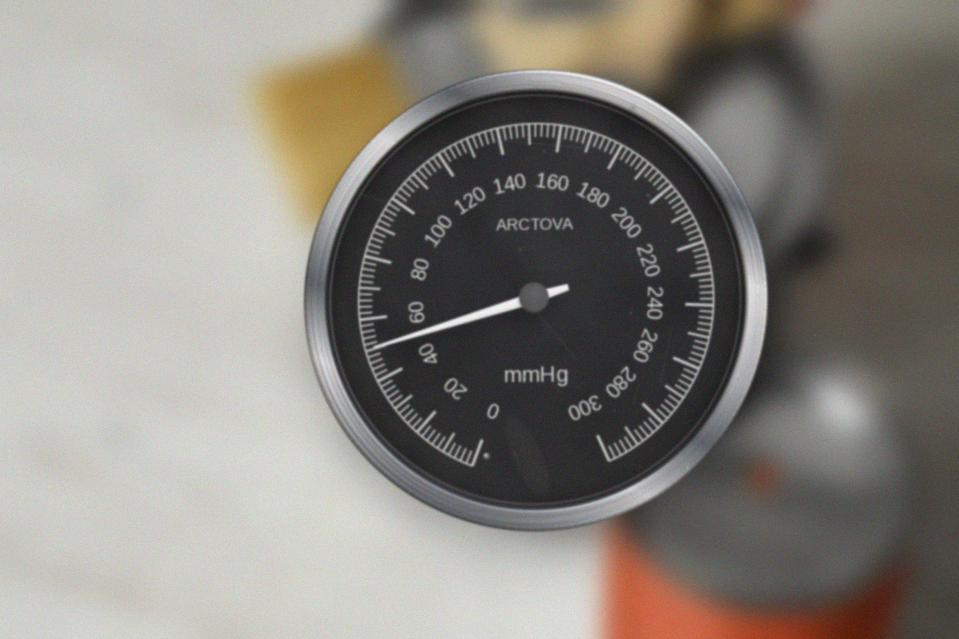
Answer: 50 mmHg
